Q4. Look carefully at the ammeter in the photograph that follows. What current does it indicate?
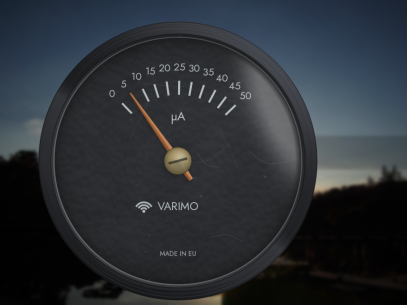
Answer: 5 µA
